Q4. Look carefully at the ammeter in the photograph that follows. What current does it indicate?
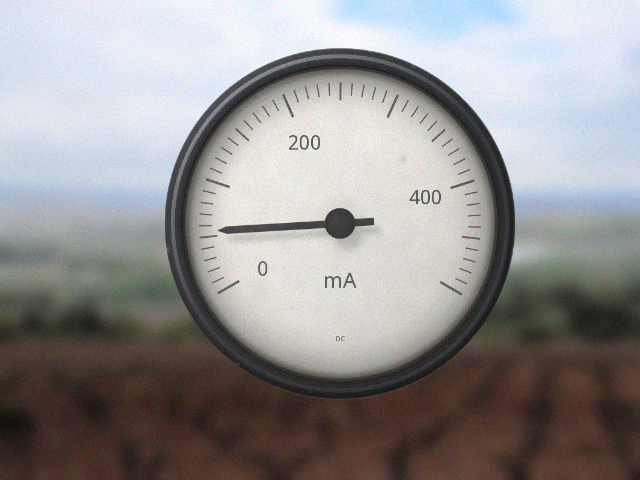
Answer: 55 mA
